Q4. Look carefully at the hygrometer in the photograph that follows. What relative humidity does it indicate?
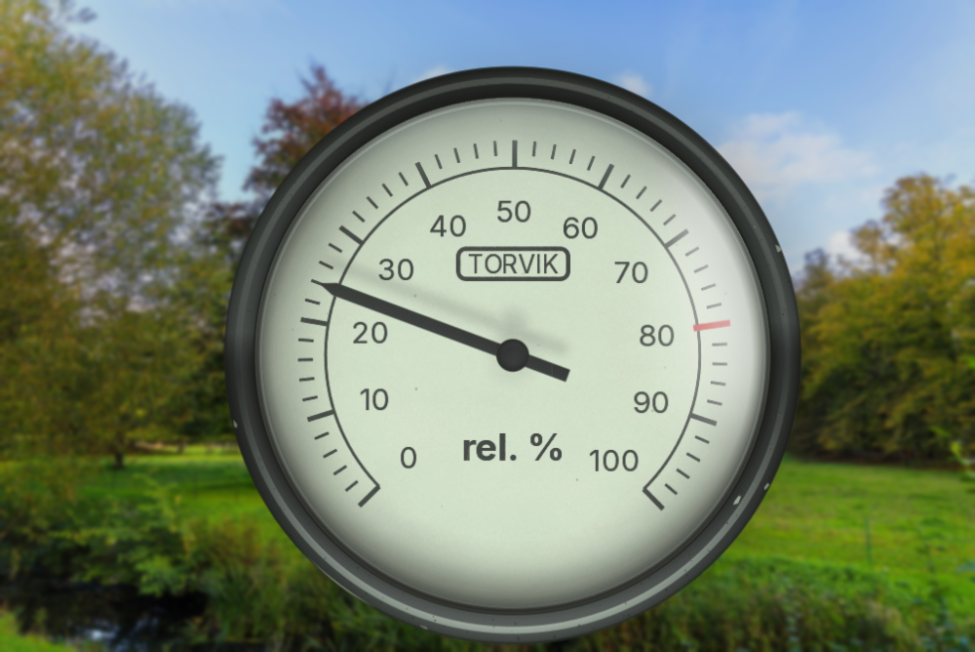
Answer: 24 %
